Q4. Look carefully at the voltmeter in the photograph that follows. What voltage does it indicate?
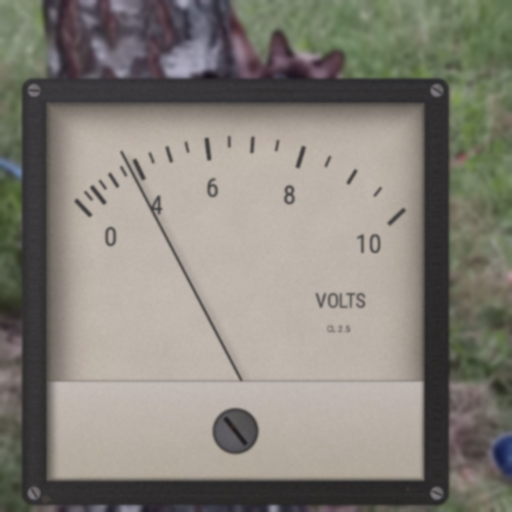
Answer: 3.75 V
